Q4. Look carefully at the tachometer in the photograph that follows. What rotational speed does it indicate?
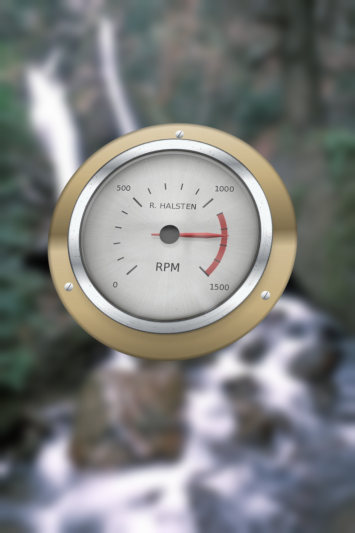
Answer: 1250 rpm
